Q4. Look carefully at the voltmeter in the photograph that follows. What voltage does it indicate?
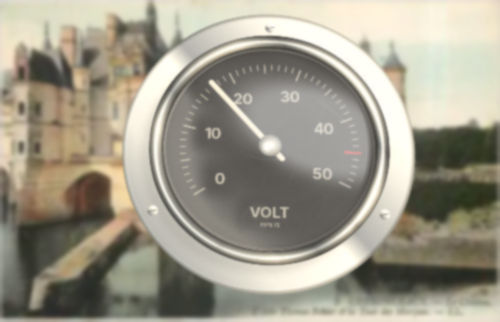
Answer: 17 V
